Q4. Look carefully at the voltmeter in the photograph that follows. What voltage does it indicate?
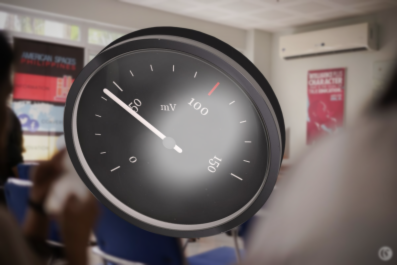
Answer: 45 mV
